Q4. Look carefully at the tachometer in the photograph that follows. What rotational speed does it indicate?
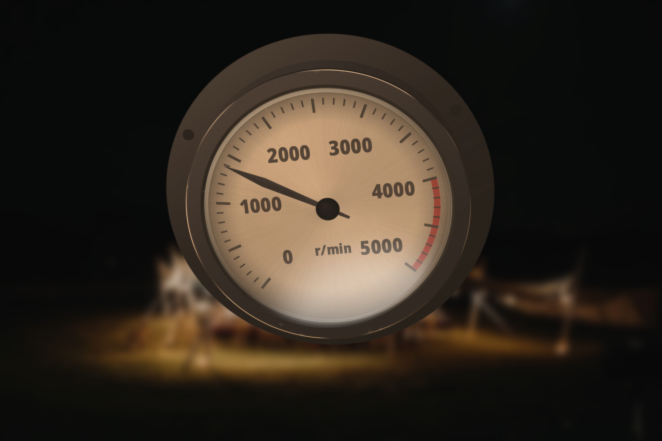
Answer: 1400 rpm
